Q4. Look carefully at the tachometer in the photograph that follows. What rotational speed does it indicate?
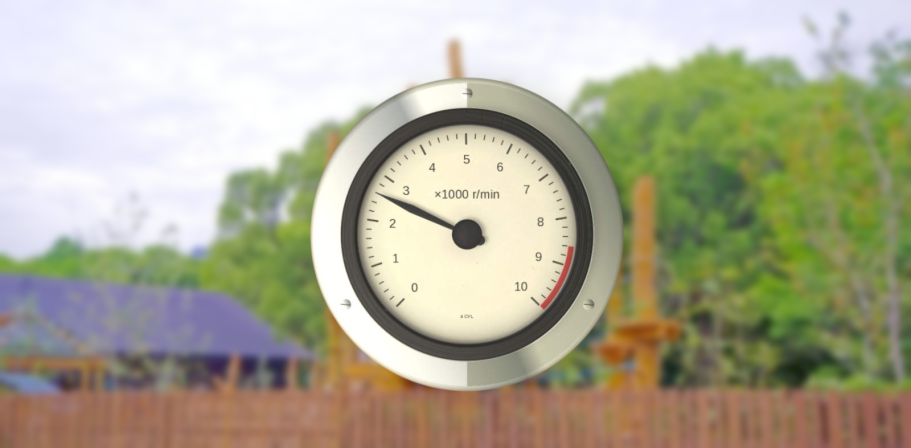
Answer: 2600 rpm
